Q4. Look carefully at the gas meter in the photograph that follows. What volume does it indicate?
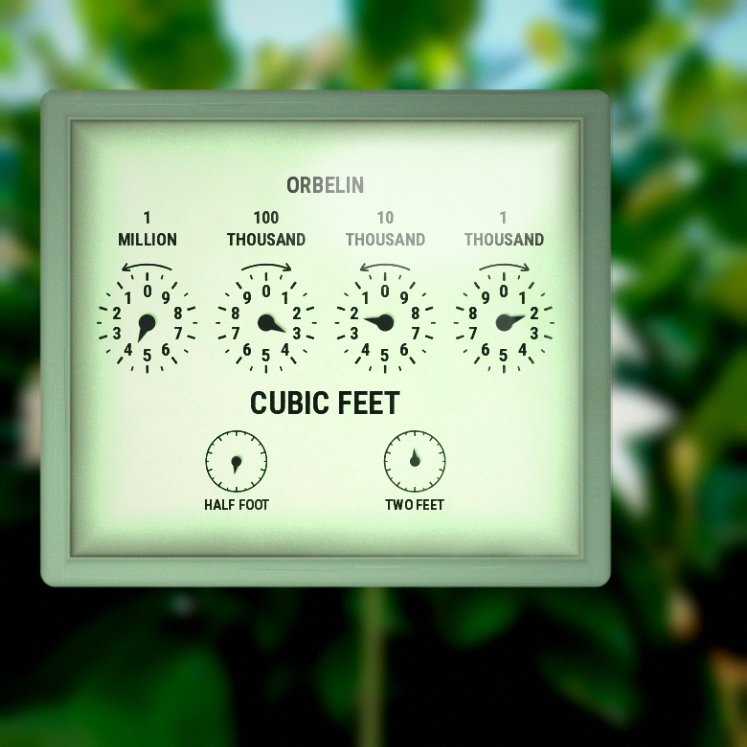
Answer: 432200 ft³
